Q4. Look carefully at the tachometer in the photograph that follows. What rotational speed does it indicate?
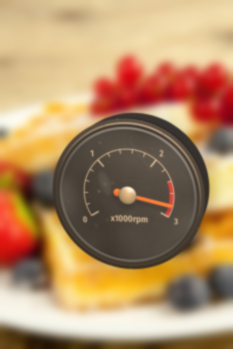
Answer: 2800 rpm
